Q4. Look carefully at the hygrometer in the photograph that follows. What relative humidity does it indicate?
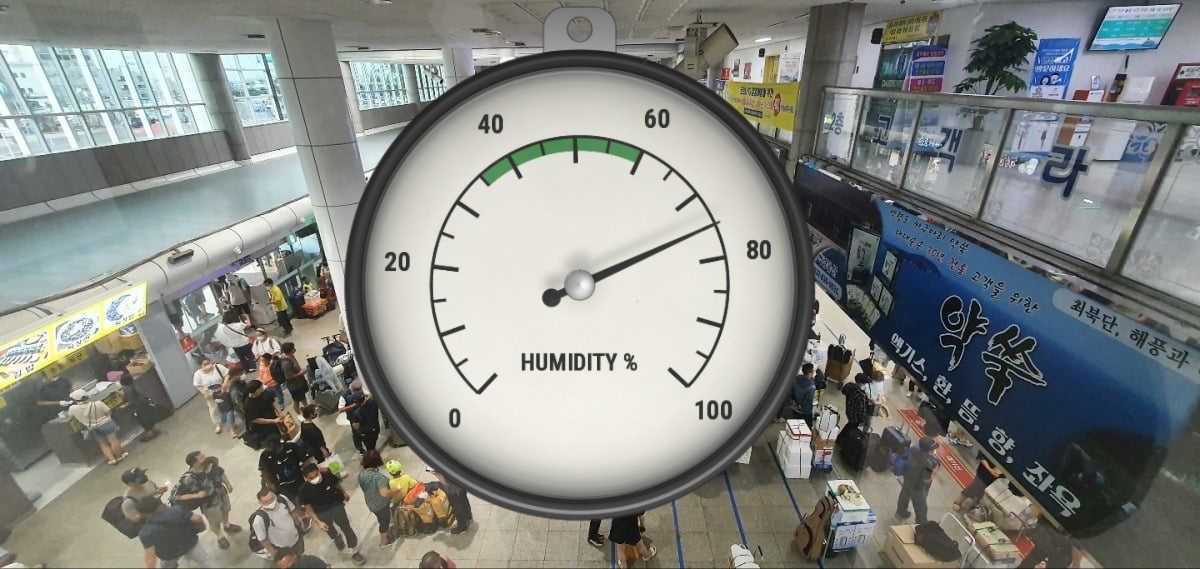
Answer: 75 %
